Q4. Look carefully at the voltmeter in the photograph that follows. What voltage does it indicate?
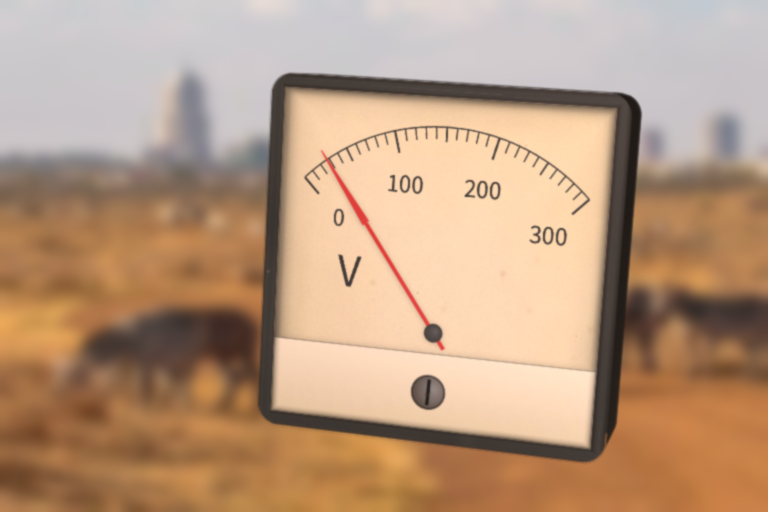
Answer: 30 V
